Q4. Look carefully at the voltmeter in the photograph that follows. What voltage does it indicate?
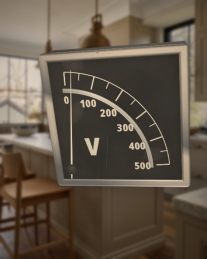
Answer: 25 V
